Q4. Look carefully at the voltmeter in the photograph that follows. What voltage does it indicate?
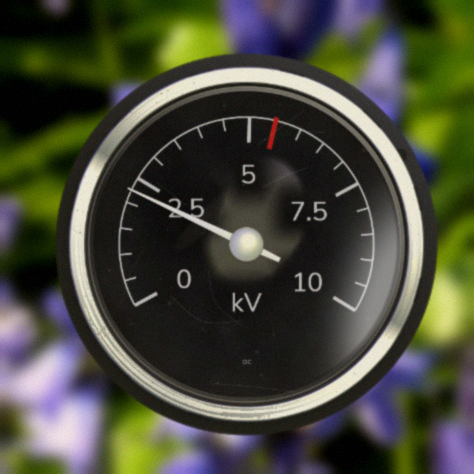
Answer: 2.25 kV
